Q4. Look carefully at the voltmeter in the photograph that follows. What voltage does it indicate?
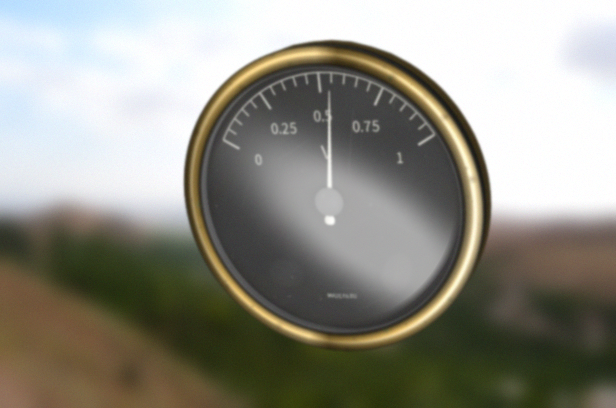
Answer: 0.55 V
